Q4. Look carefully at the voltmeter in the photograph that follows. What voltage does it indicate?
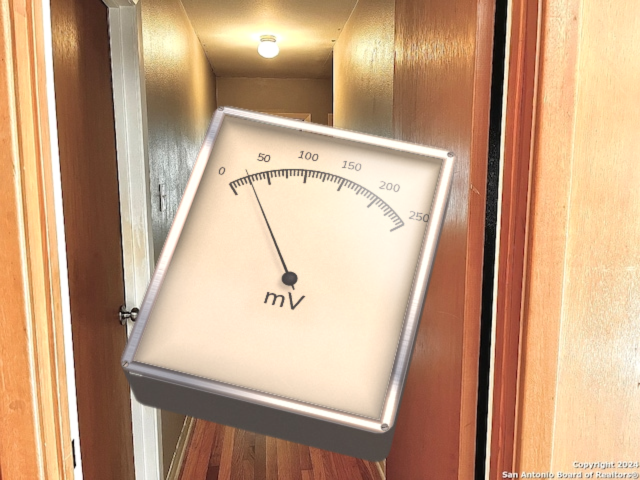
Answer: 25 mV
